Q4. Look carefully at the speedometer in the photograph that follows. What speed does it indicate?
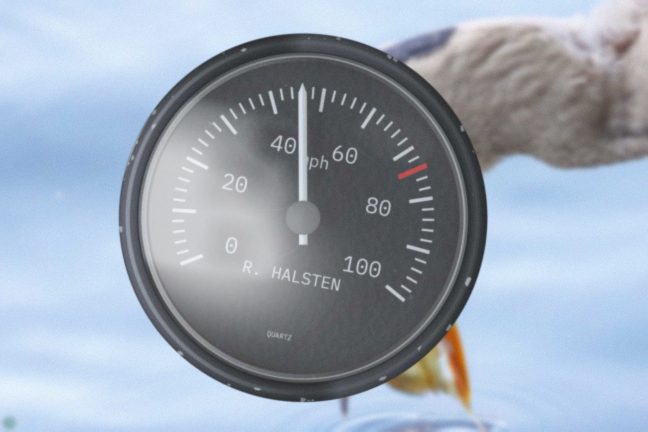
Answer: 46 mph
